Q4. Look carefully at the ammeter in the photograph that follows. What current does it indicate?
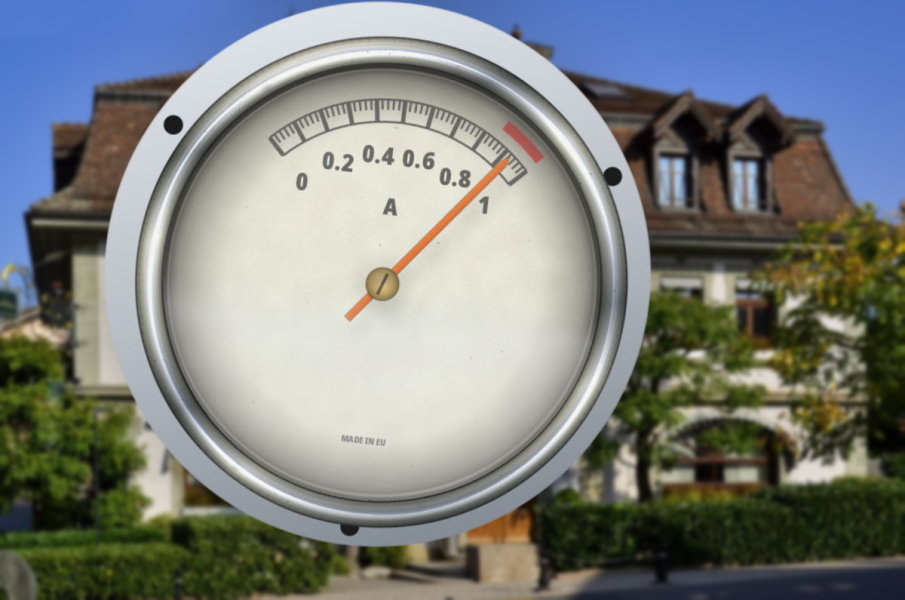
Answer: 0.92 A
